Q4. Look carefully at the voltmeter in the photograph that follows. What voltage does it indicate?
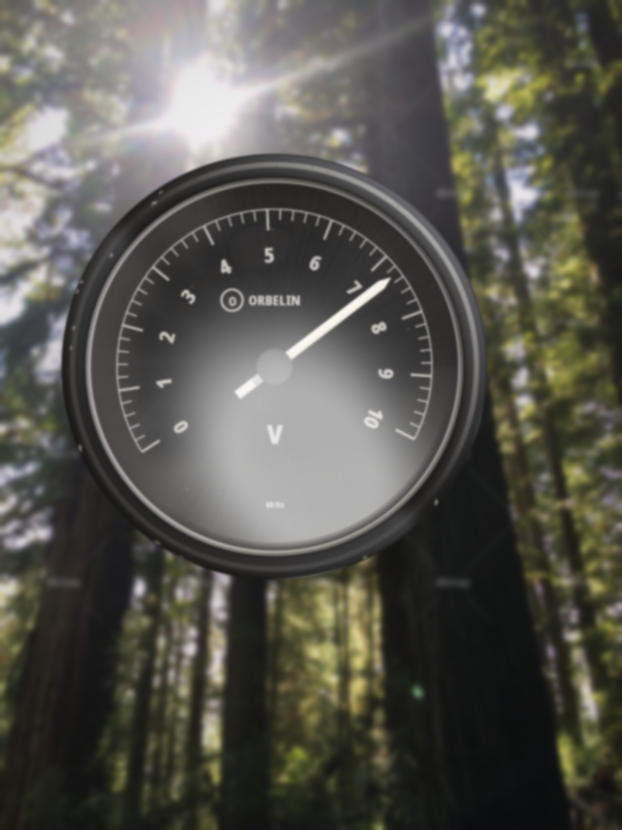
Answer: 7.3 V
